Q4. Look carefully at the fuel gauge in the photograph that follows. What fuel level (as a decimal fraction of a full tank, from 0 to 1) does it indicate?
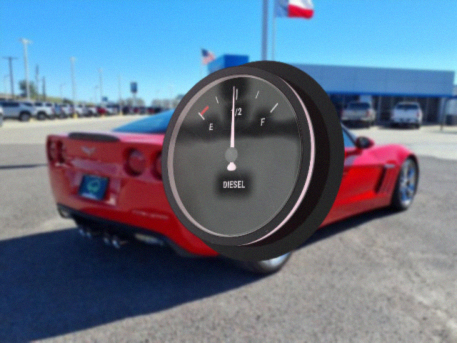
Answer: 0.5
